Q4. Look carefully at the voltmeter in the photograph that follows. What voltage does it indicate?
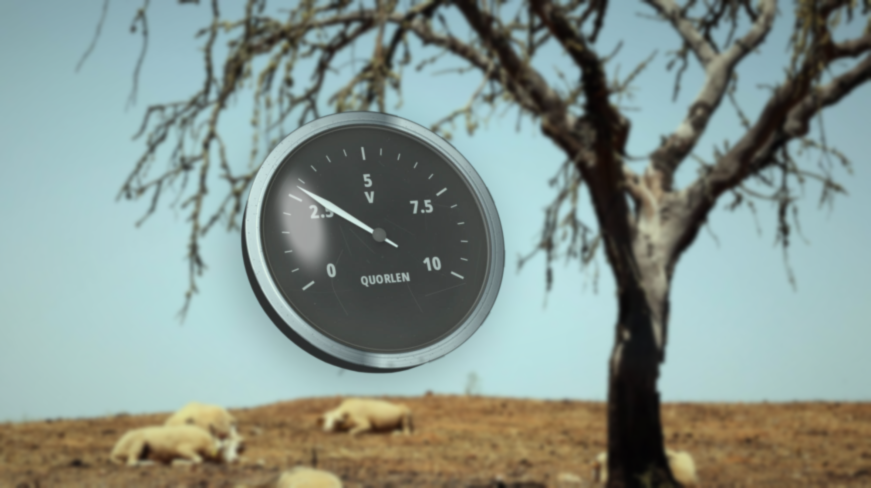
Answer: 2.75 V
